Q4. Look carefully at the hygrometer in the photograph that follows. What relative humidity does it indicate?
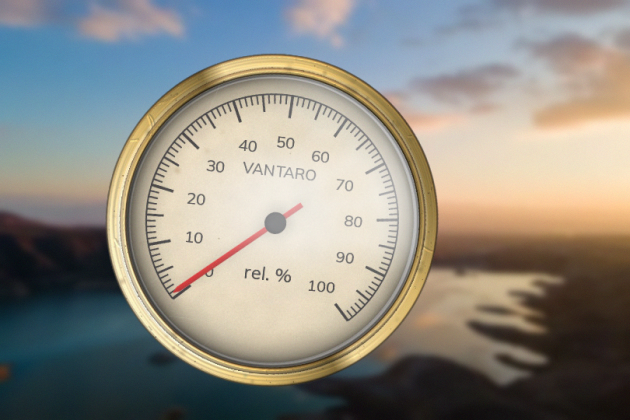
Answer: 1 %
